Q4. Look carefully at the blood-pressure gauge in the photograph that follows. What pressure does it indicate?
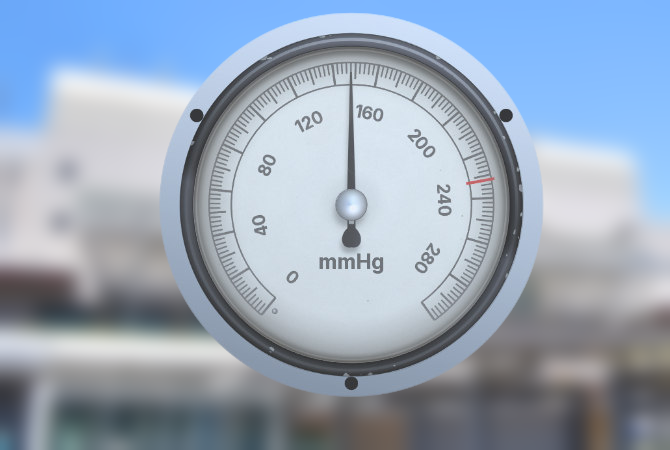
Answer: 148 mmHg
